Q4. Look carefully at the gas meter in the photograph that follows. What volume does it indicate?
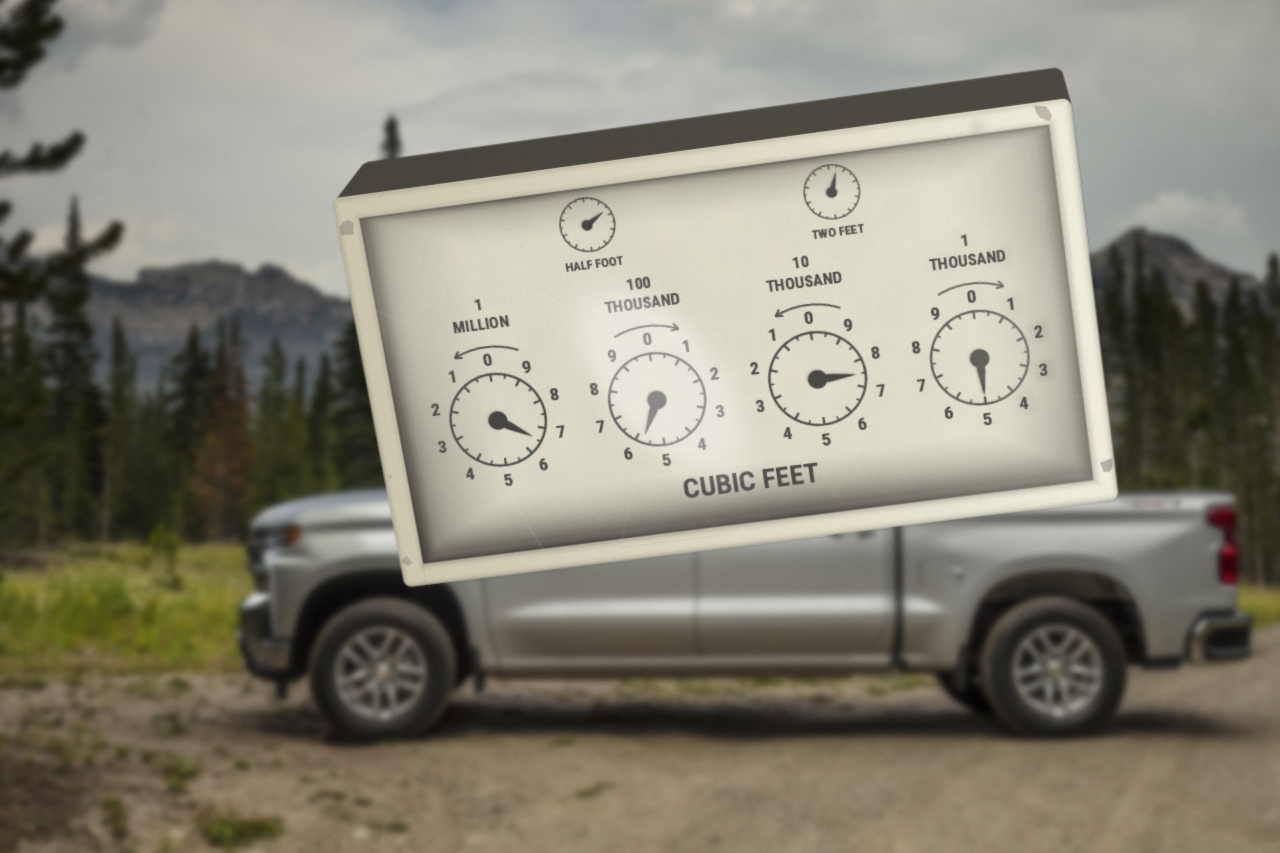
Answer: 657500 ft³
